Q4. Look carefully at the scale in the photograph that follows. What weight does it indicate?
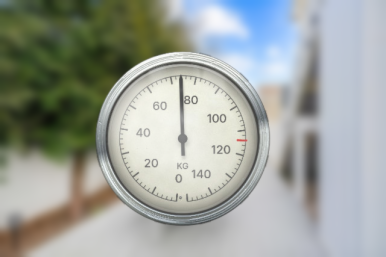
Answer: 74 kg
